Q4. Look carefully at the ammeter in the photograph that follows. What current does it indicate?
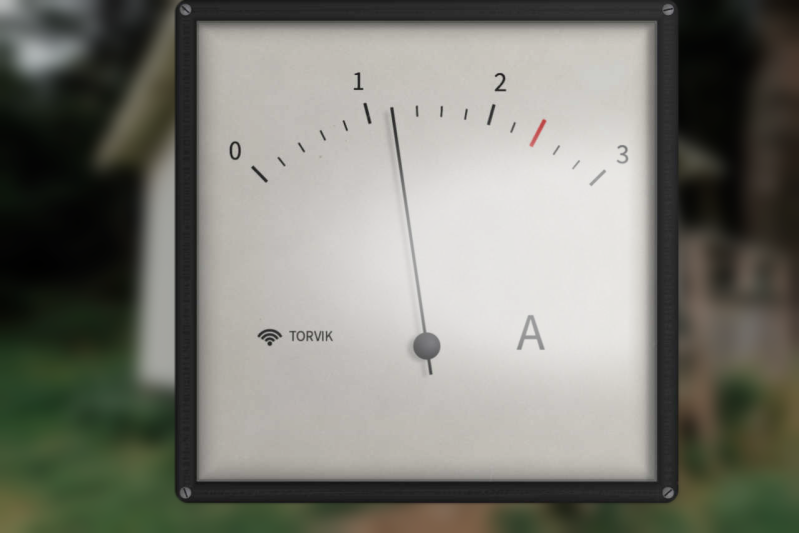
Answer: 1.2 A
